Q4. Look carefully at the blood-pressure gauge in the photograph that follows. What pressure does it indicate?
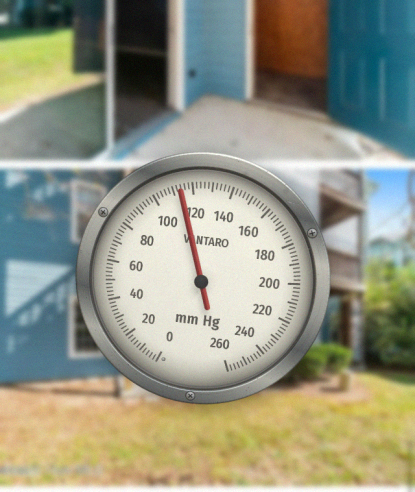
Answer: 114 mmHg
